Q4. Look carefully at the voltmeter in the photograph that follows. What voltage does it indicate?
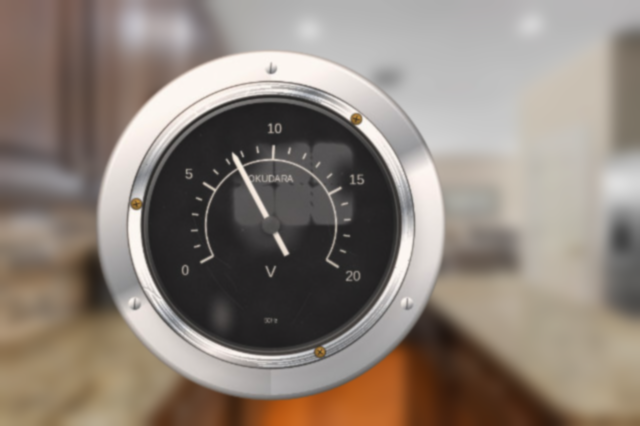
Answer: 7.5 V
